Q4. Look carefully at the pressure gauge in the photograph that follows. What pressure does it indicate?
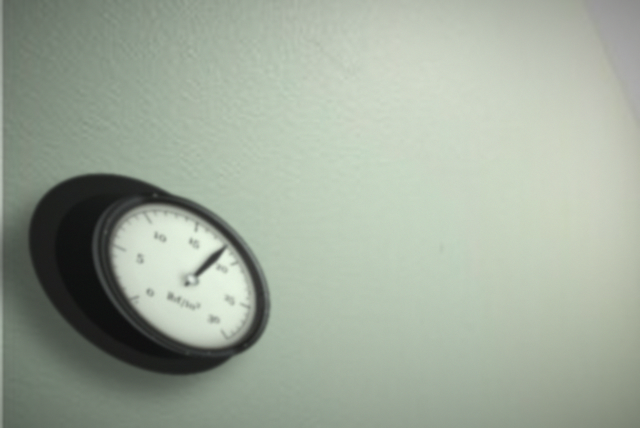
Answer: 18 psi
